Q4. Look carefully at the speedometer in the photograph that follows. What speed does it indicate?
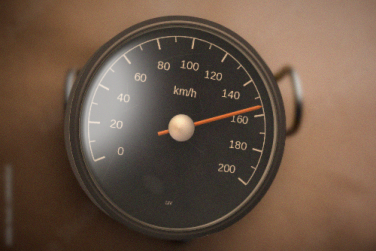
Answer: 155 km/h
